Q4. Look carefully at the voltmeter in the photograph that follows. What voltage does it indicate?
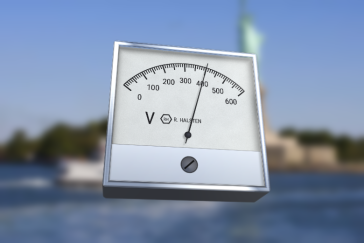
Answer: 400 V
